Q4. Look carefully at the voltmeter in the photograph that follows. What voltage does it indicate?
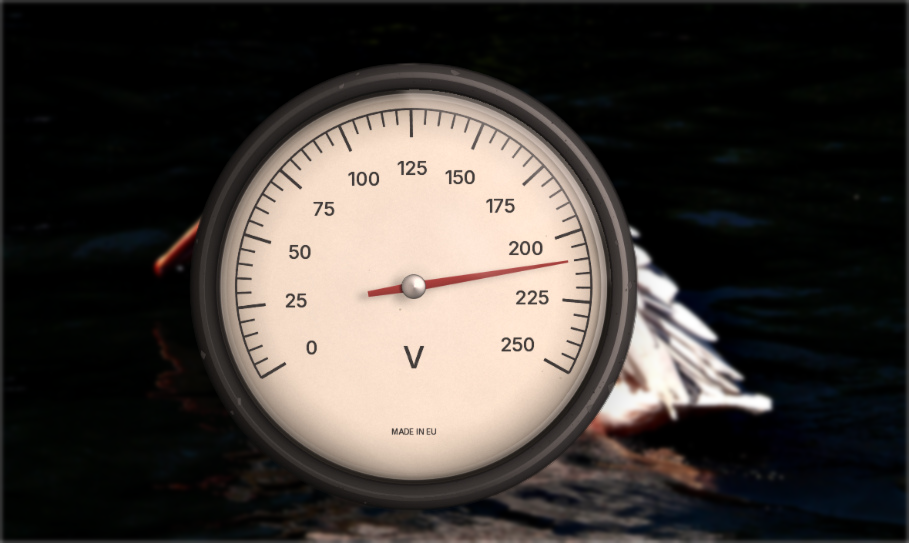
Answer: 210 V
